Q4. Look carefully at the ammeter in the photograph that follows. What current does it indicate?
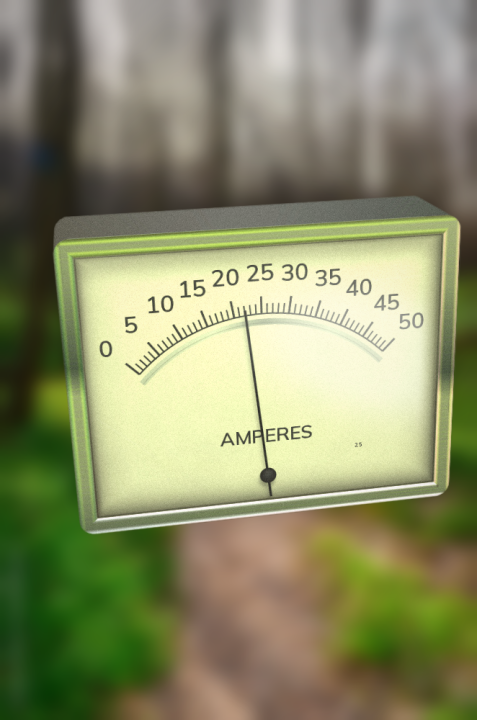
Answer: 22 A
